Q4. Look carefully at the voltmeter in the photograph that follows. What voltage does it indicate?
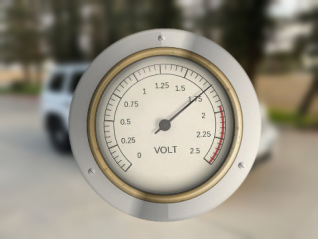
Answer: 1.75 V
